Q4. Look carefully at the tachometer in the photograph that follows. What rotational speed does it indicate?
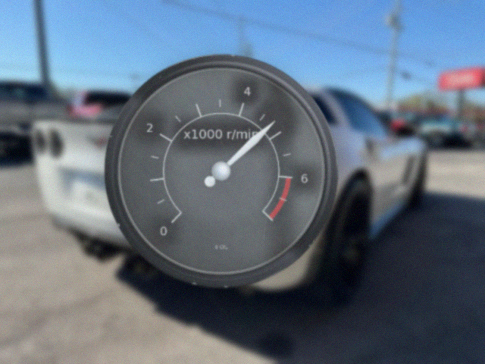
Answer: 4750 rpm
